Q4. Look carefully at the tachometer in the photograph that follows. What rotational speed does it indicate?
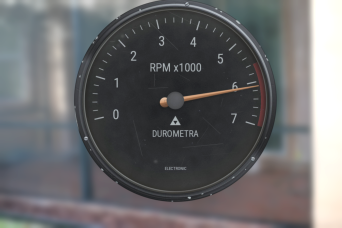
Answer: 6100 rpm
